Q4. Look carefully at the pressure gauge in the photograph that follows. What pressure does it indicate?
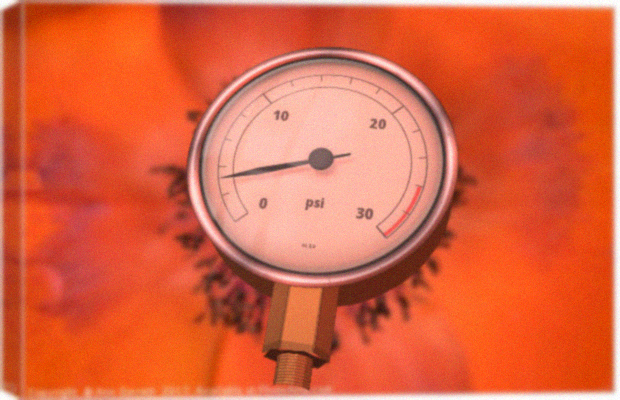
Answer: 3 psi
